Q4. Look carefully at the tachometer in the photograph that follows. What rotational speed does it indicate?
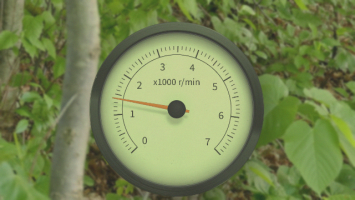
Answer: 1400 rpm
